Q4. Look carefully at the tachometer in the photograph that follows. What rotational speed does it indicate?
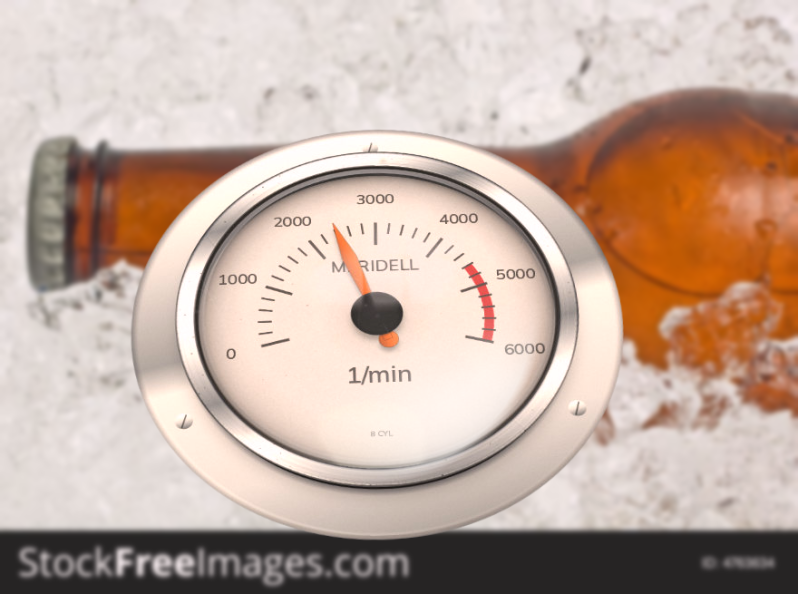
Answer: 2400 rpm
